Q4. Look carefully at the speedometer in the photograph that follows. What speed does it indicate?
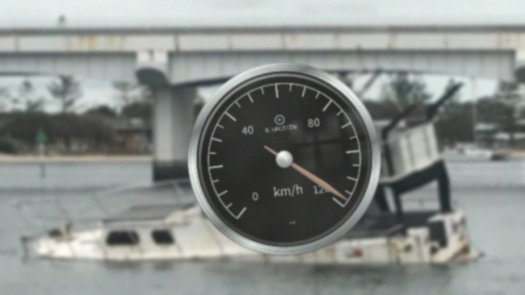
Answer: 117.5 km/h
